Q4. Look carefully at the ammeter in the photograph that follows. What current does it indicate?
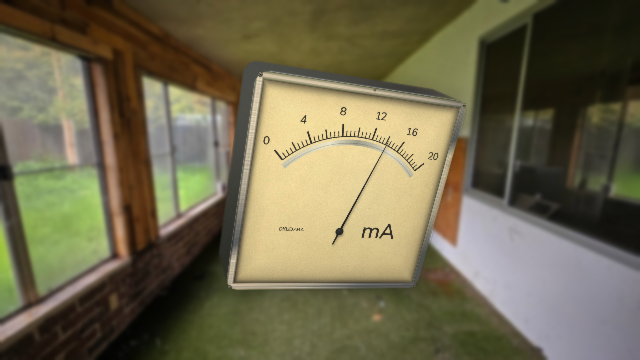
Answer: 14 mA
